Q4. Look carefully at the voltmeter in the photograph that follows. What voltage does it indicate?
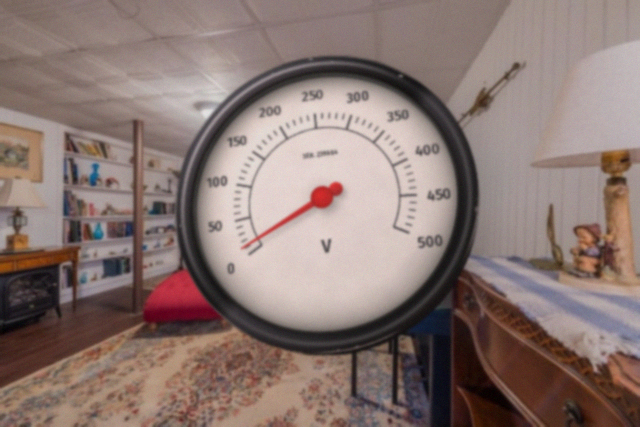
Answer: 10 V
